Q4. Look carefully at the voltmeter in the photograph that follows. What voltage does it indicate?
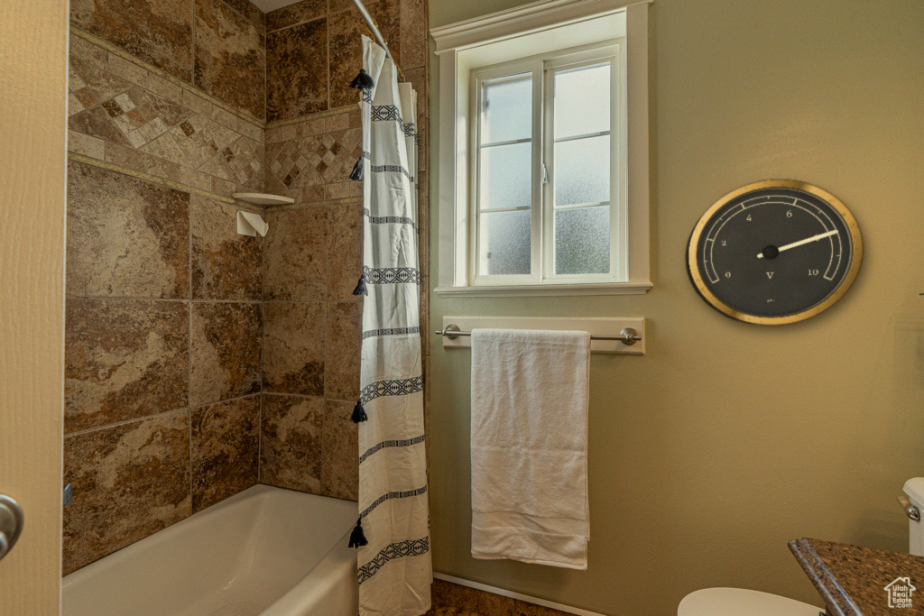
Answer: 8 V
